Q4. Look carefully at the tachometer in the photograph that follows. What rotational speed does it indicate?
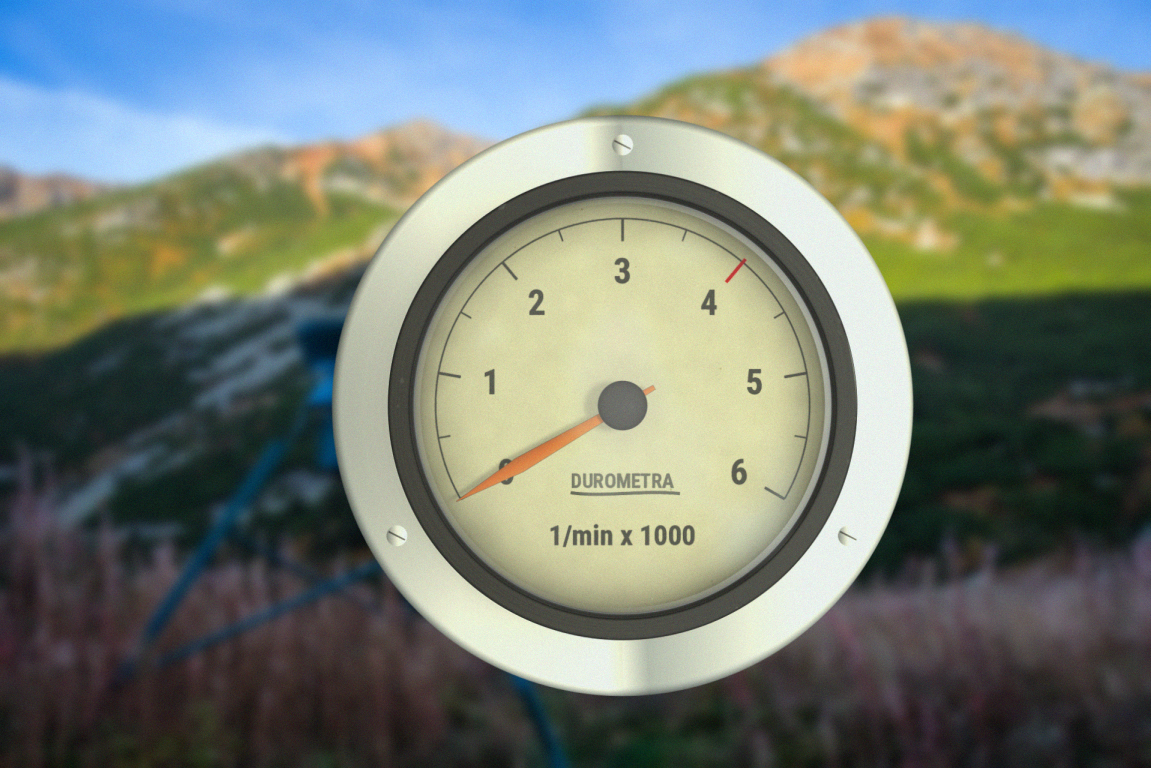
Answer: 0 rpm
